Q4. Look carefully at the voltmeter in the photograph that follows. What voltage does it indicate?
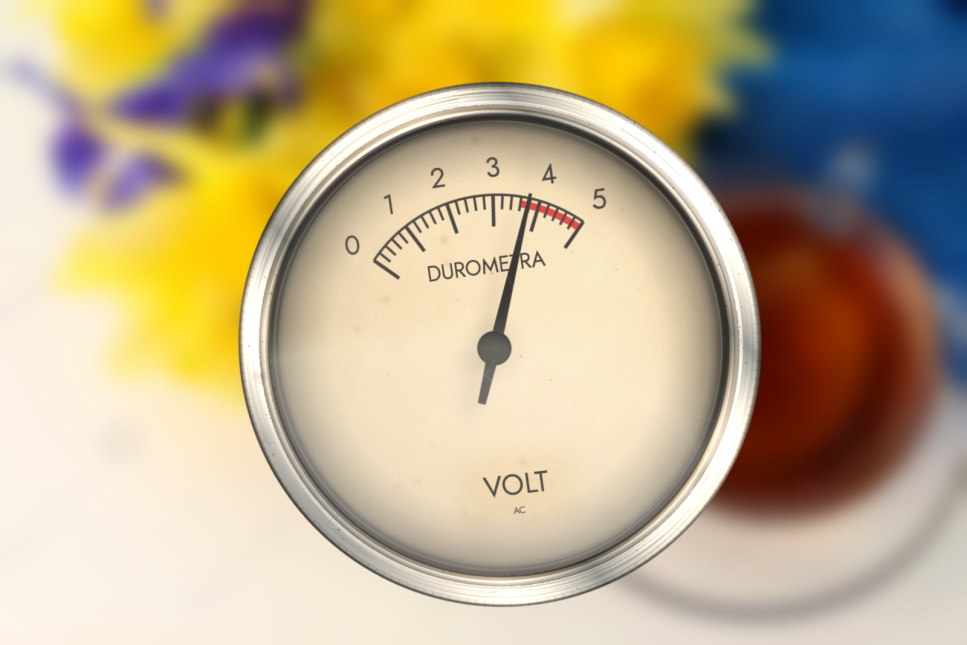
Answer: 3.8 V
